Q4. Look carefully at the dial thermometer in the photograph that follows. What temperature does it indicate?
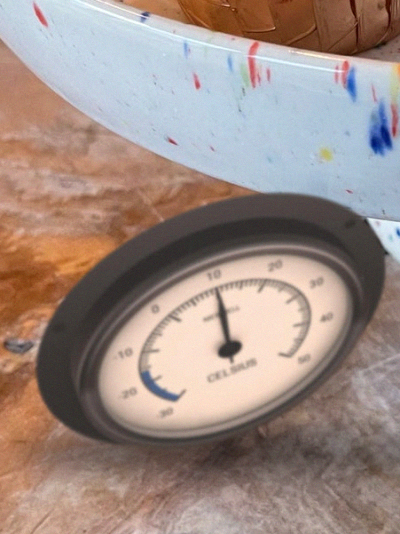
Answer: 10 °C
